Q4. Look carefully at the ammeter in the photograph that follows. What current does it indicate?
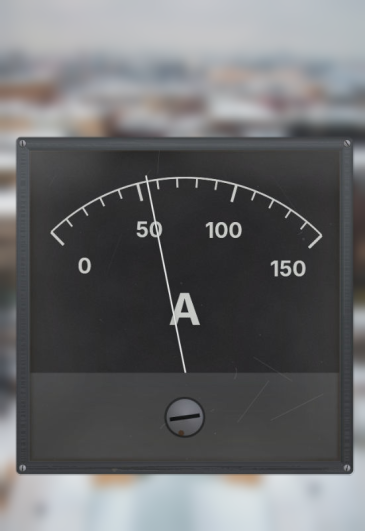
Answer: 55 A
